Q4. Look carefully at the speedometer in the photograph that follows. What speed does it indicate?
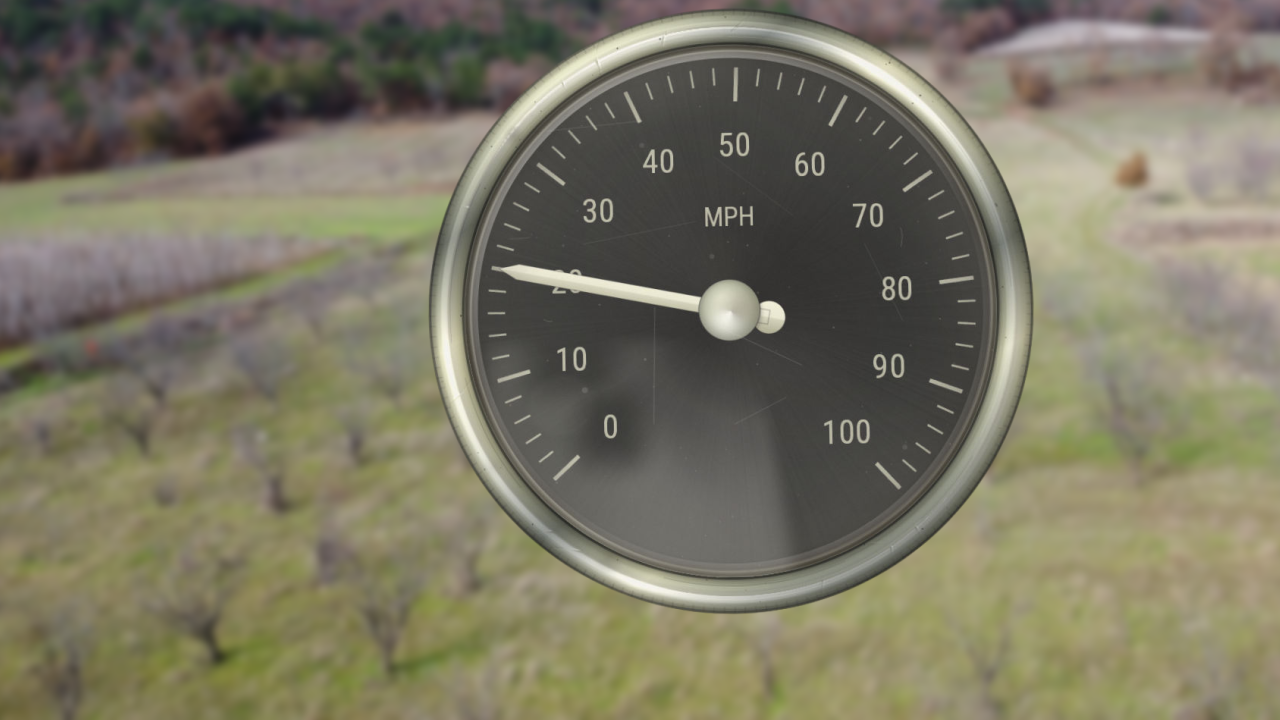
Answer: 20 mph
